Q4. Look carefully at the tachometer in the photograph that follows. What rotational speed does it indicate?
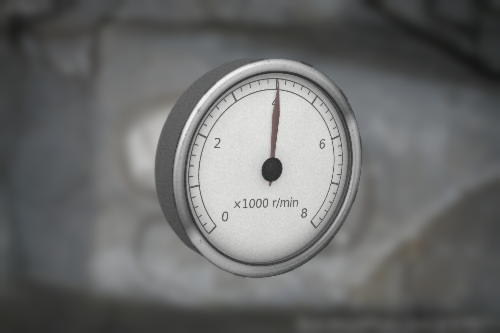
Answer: 4000 rpm
